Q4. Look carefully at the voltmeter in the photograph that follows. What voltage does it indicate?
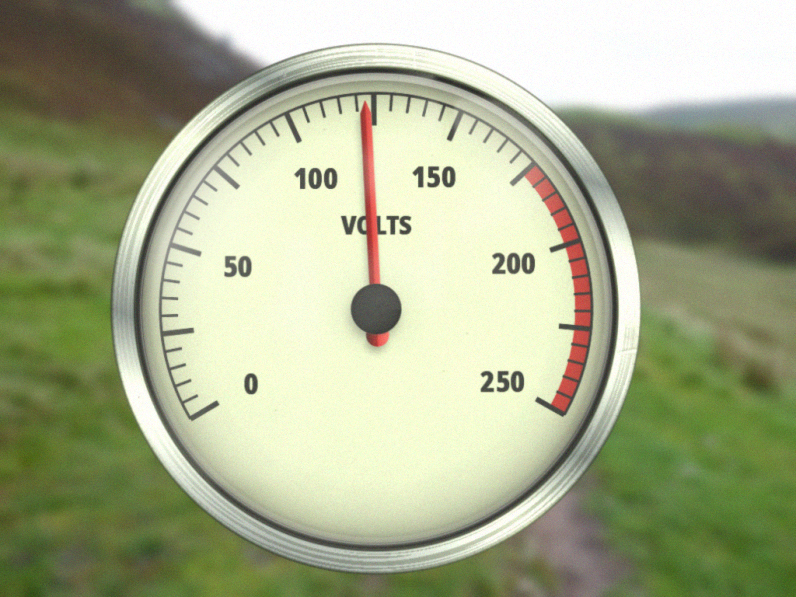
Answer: 122.5 V
